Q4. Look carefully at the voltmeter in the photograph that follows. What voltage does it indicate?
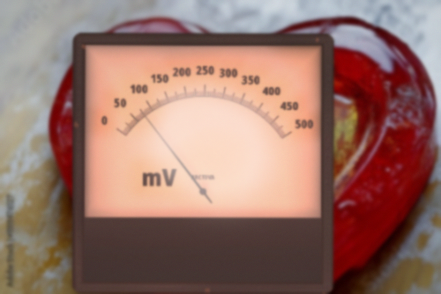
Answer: 75 mV
